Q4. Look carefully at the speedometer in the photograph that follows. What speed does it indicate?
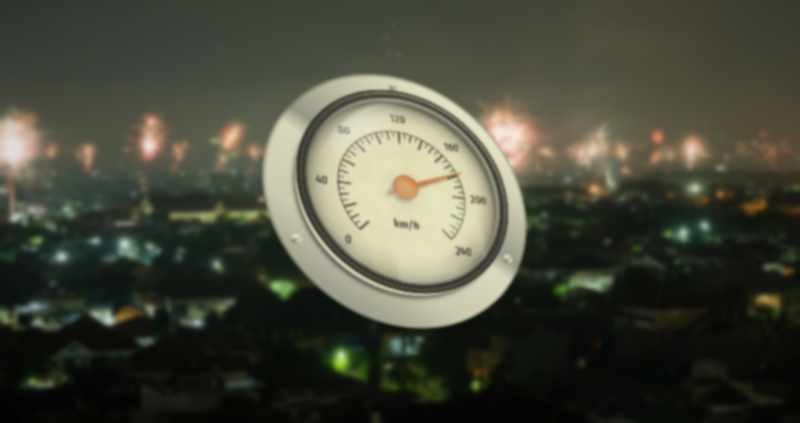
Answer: 180 km/h
